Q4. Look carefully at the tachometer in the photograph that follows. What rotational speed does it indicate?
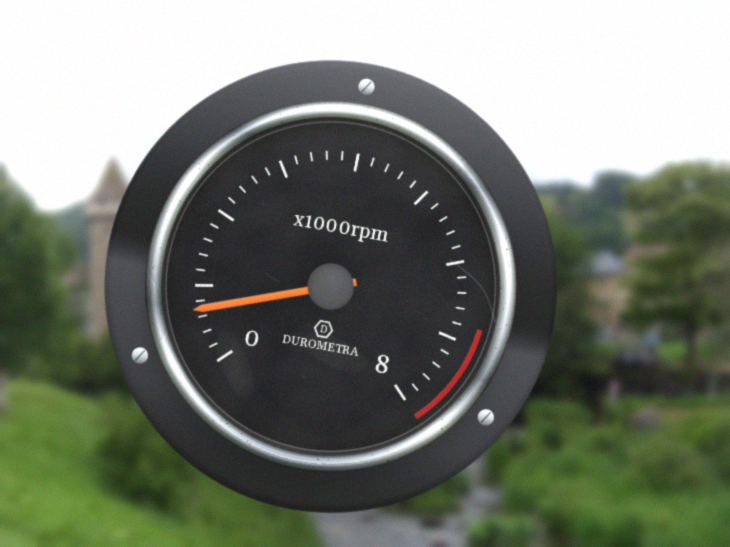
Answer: 700 rpm
